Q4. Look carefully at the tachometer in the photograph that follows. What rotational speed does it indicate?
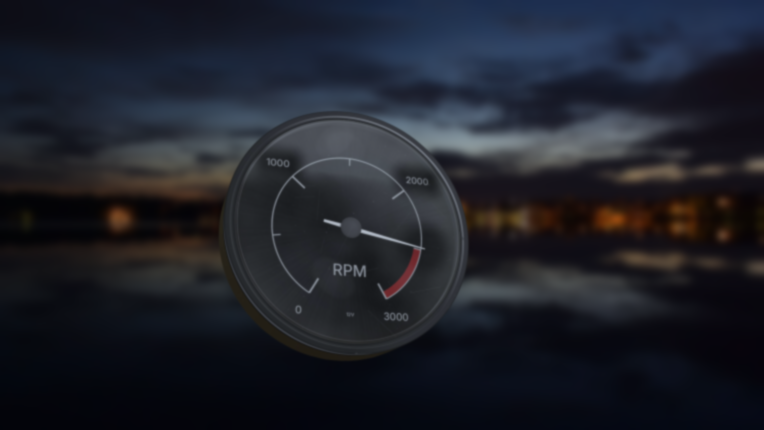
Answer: 2500 rpm
